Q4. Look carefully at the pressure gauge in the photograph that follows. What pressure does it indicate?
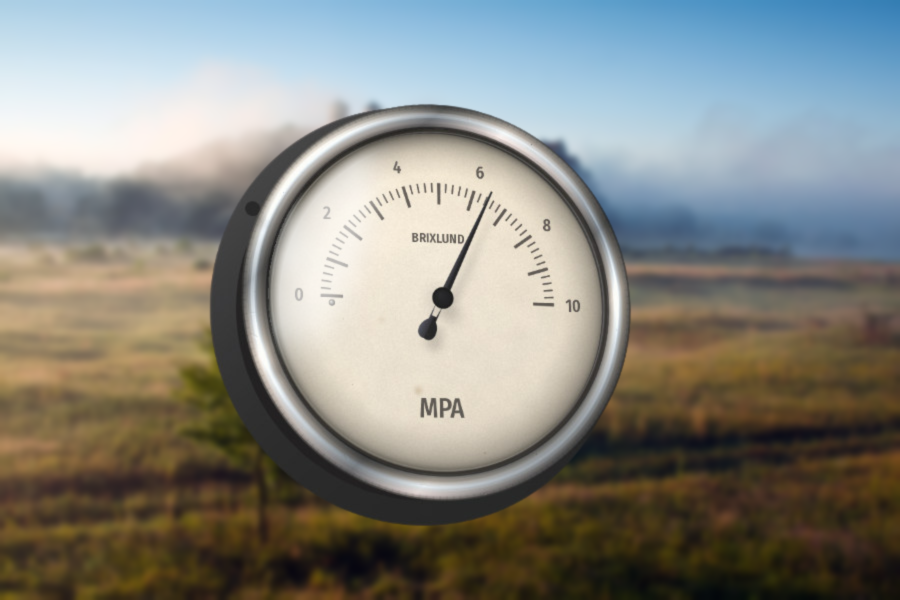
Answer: 6.4 MPa
